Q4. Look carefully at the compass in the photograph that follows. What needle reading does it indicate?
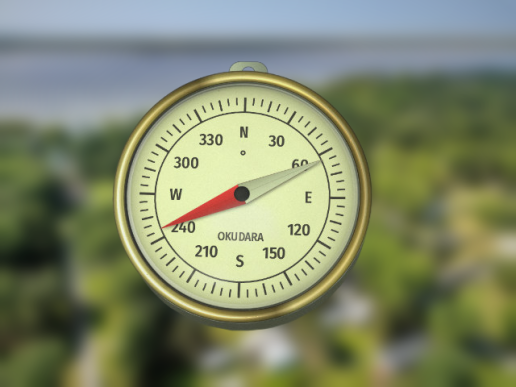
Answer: 245 °
